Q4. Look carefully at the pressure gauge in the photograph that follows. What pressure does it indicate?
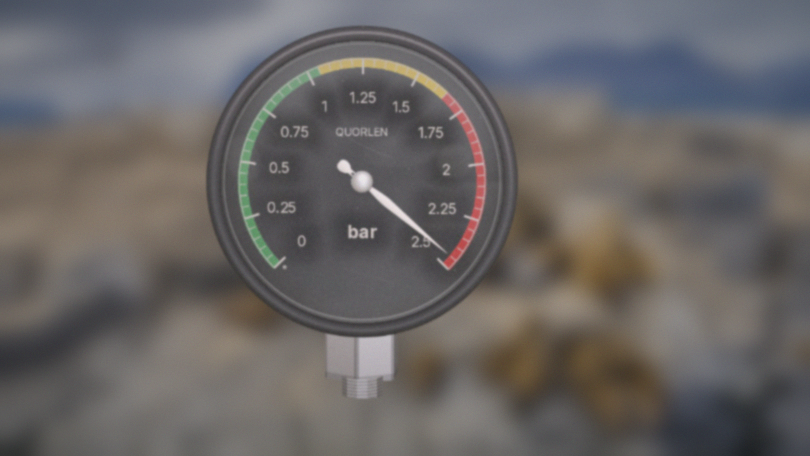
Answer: 2.45 bar
